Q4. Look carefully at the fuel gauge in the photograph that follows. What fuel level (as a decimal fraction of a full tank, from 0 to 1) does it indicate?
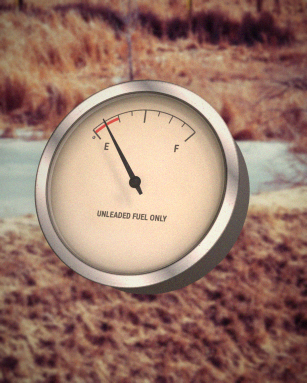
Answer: 0.125
